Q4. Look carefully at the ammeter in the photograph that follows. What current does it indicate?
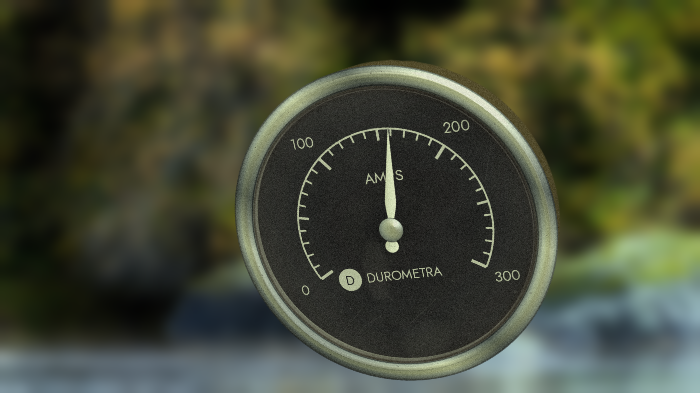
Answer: 160 A
